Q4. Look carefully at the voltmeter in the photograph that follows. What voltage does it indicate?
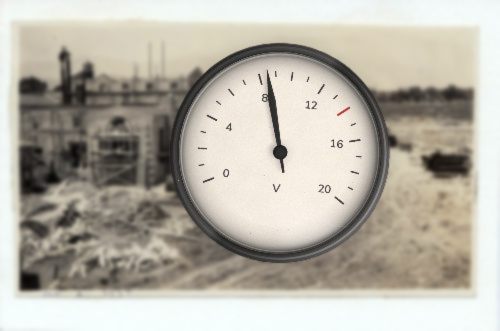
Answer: 8.5 V
